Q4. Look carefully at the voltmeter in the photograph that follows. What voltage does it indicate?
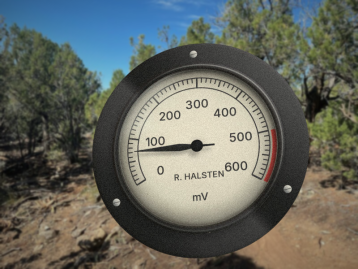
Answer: 70 mV
